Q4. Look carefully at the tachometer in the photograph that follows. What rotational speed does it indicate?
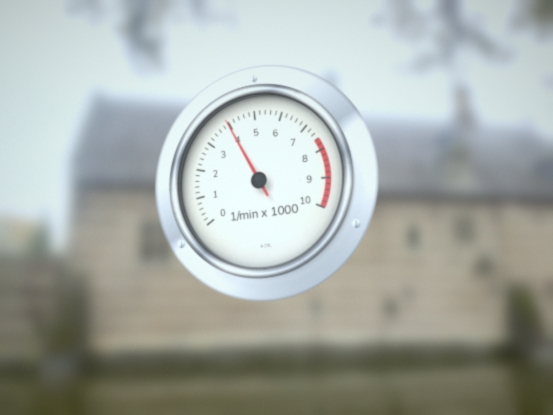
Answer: 4000 rpm
